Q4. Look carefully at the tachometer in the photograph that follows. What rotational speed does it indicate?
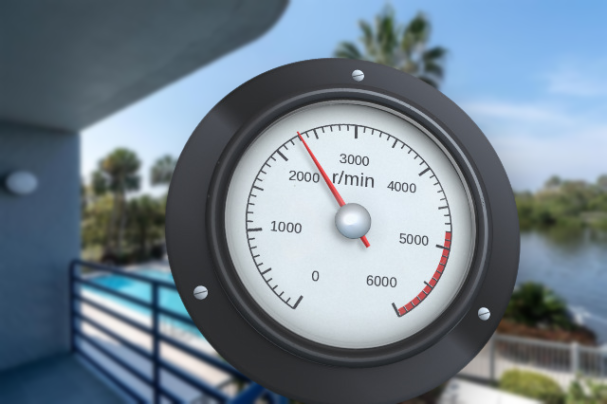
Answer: 2300 rpm
